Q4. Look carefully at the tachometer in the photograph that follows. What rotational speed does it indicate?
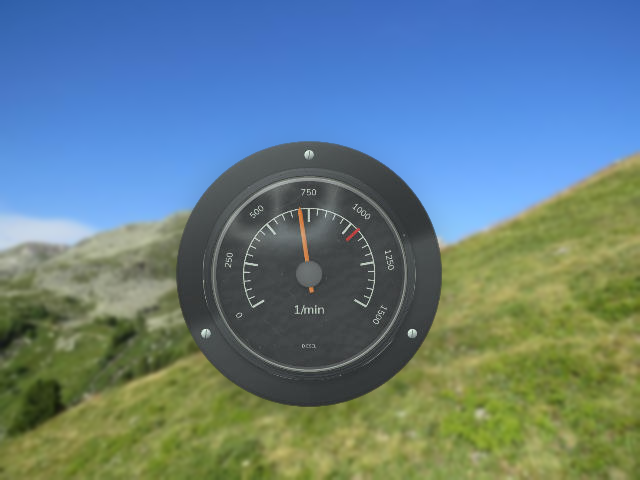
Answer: 700 rpm
